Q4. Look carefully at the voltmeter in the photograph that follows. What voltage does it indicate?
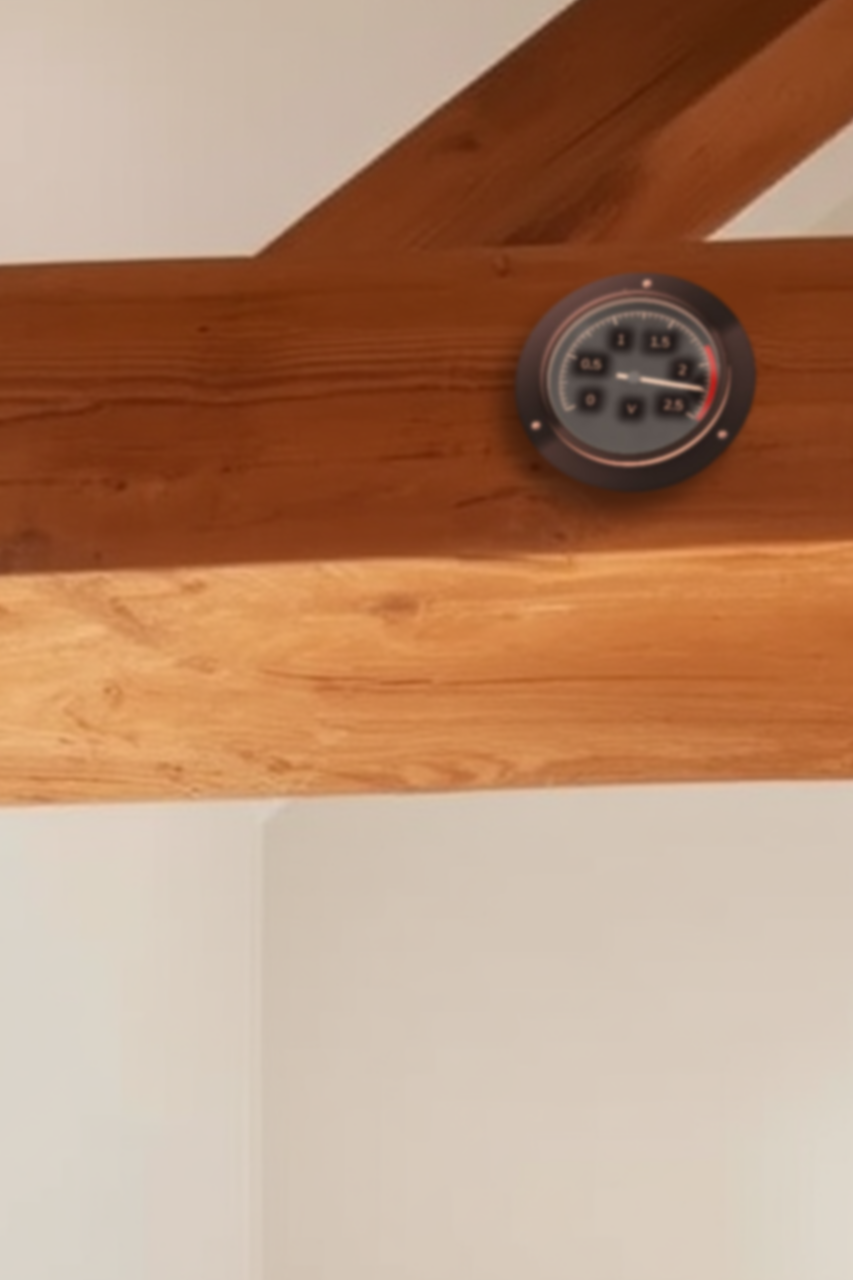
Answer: 2.25 V
